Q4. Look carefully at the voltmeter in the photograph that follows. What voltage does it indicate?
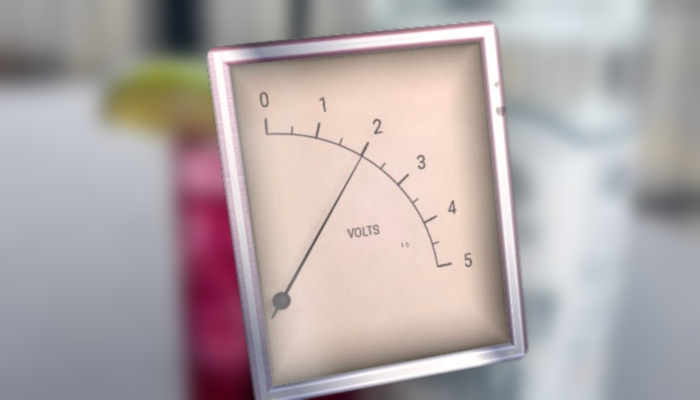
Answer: 2 V
